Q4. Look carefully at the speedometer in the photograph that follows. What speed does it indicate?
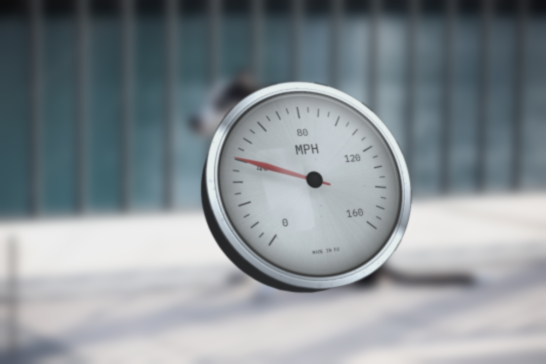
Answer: 40 mph
